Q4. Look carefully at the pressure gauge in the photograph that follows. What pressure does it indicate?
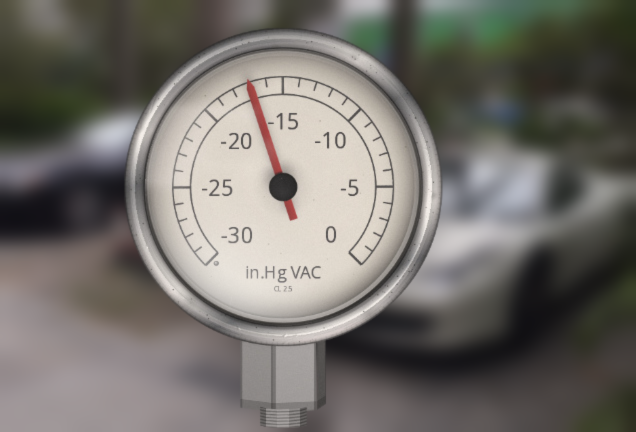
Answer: -17 inHg
